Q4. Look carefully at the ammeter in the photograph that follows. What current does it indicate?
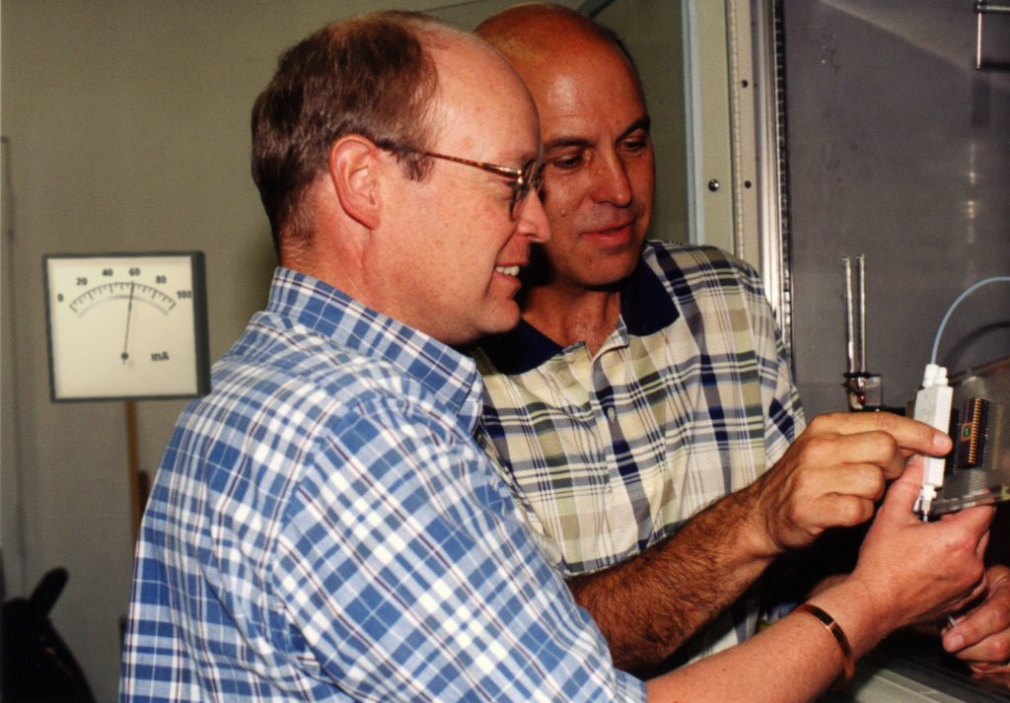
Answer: 60 mA
